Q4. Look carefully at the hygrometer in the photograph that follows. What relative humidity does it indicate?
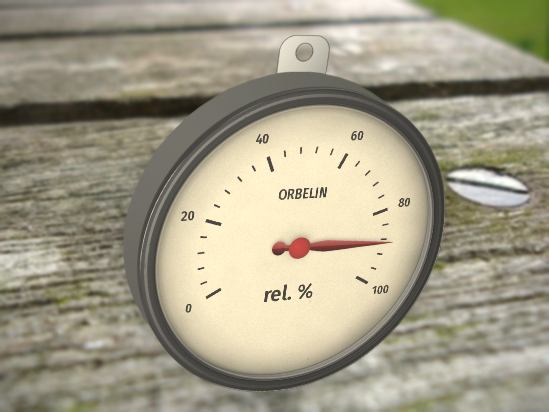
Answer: 88 %
